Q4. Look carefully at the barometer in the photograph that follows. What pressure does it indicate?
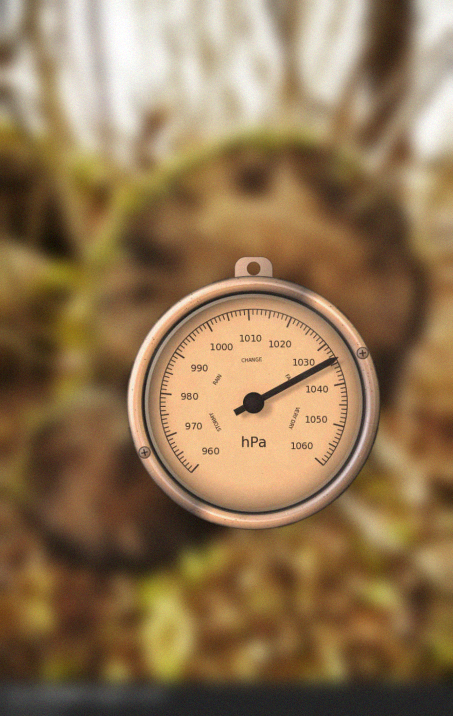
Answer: 1034 hPa
